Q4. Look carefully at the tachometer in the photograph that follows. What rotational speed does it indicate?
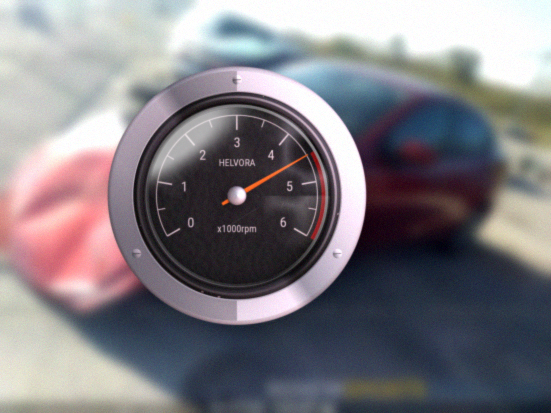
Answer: 4500 rpm
